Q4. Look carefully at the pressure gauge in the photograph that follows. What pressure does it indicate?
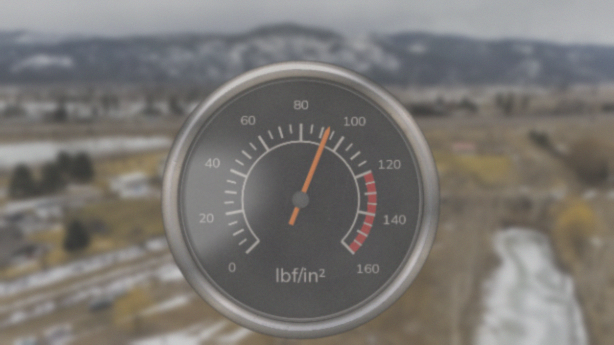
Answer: 92.5 psi
